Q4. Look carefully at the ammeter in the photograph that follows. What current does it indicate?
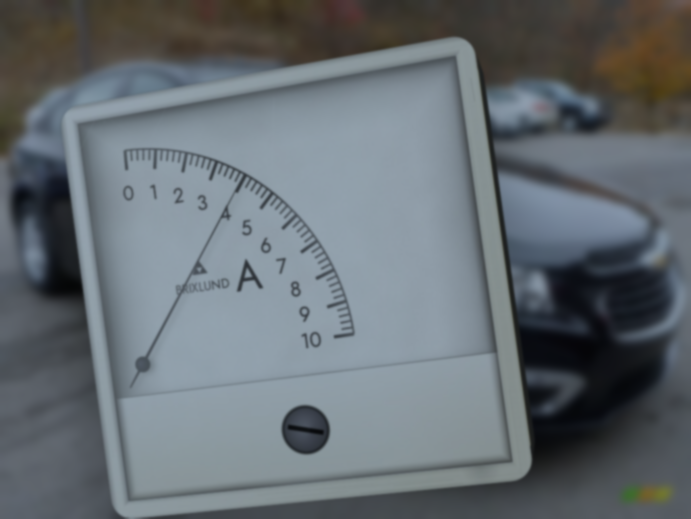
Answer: 4 A
